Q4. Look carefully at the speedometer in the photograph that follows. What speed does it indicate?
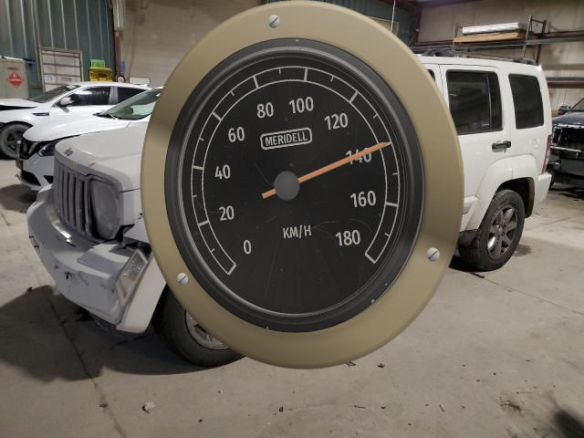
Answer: 140 km/h
